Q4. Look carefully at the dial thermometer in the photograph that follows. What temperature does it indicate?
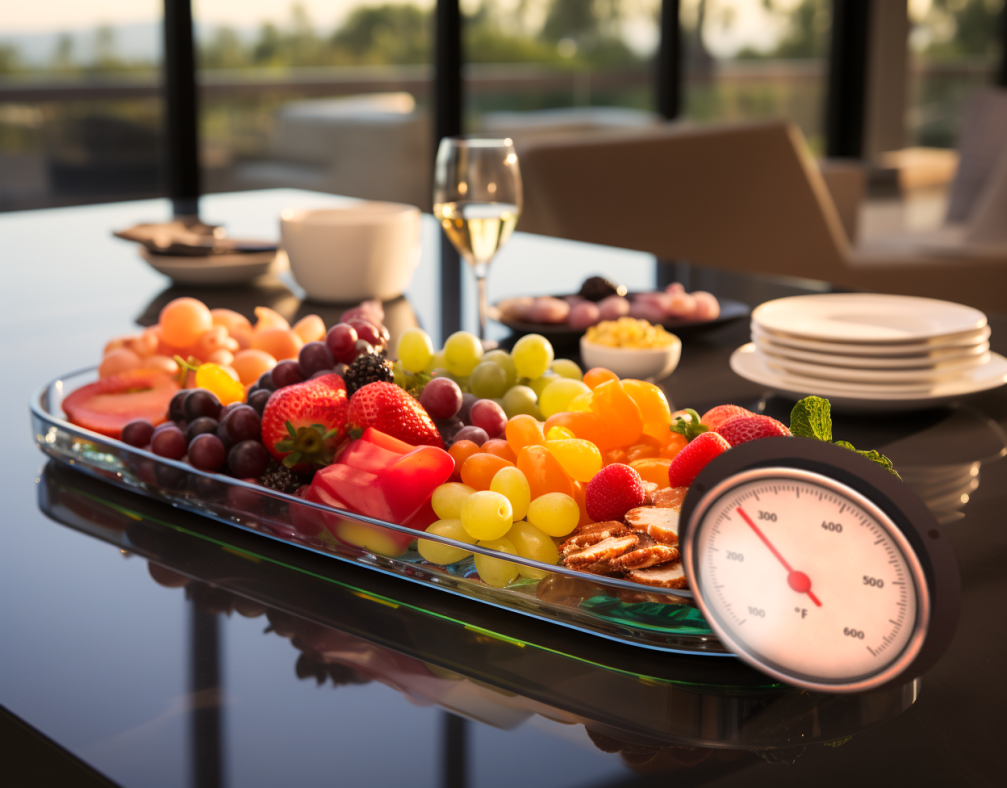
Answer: 275 °F
